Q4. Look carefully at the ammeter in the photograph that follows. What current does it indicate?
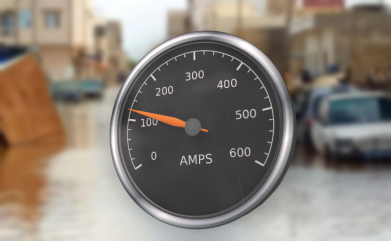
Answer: 120 A
